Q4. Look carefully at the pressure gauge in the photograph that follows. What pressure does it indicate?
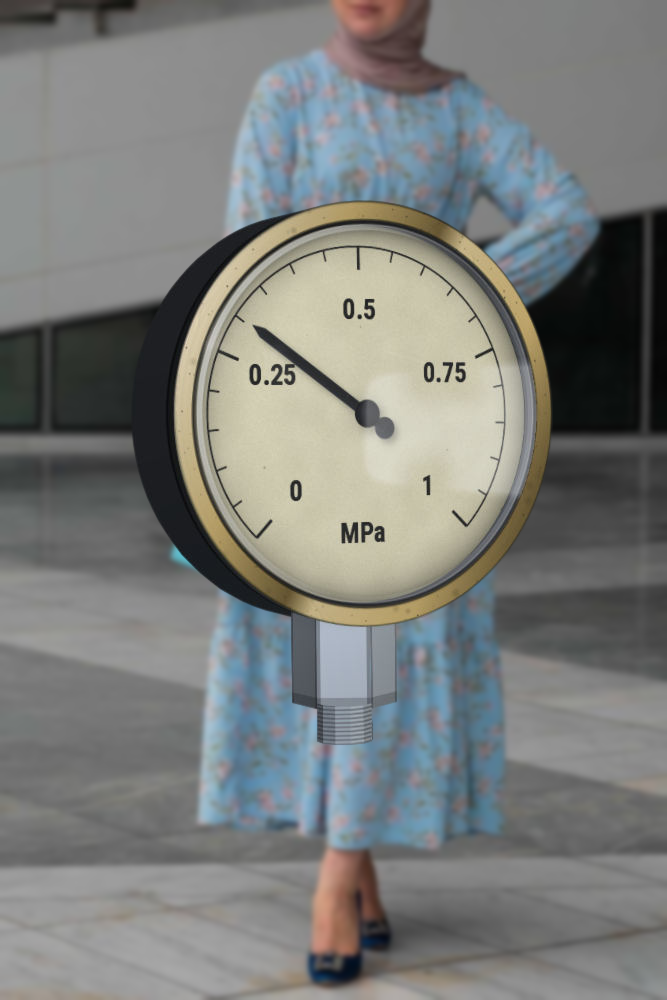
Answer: 0.3 MPa
